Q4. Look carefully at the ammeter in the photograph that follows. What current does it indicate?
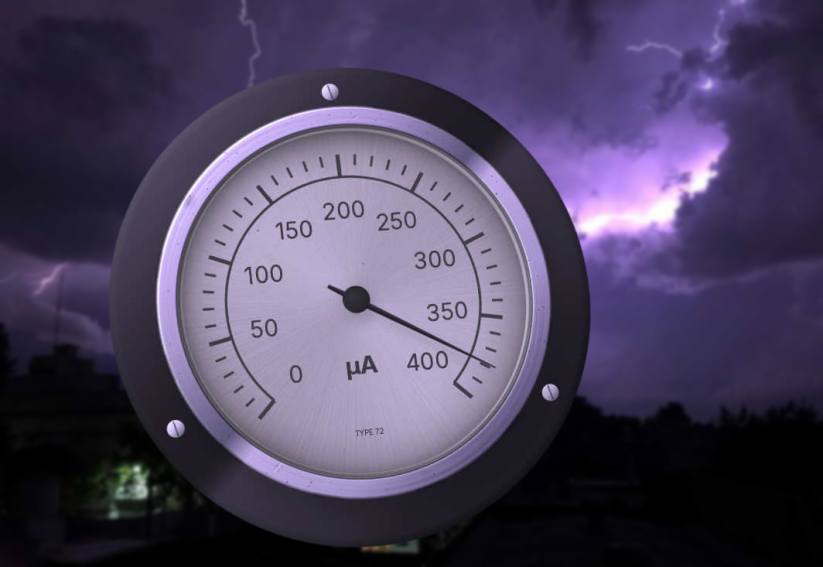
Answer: 380 µA
